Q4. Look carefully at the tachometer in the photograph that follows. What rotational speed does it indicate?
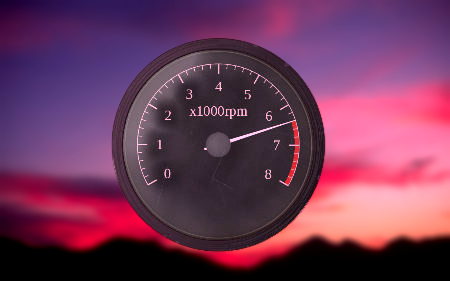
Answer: 6400 rpm
